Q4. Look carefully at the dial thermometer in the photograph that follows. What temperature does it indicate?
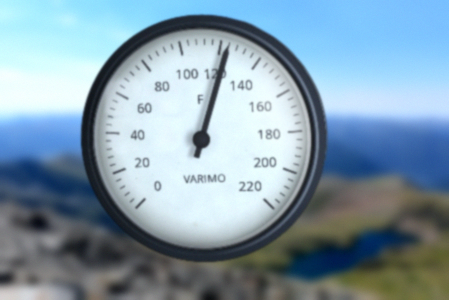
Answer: 124 °F
